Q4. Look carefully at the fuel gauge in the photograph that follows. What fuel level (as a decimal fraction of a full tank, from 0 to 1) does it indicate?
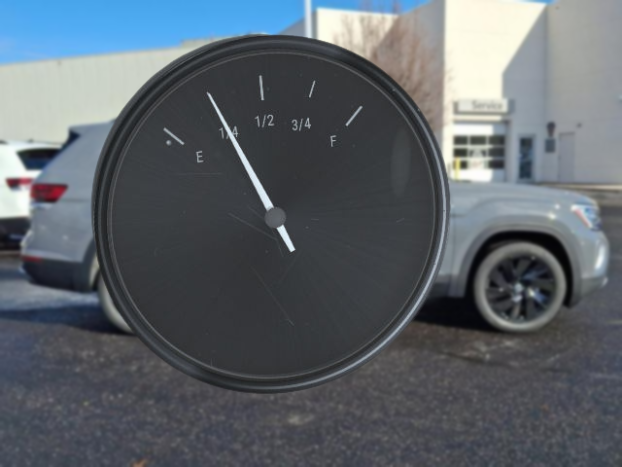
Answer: 0.25
